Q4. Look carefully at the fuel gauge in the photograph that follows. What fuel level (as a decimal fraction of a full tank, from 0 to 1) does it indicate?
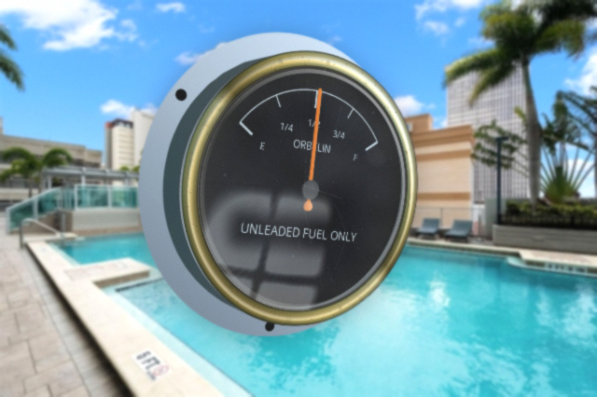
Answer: 0.5
